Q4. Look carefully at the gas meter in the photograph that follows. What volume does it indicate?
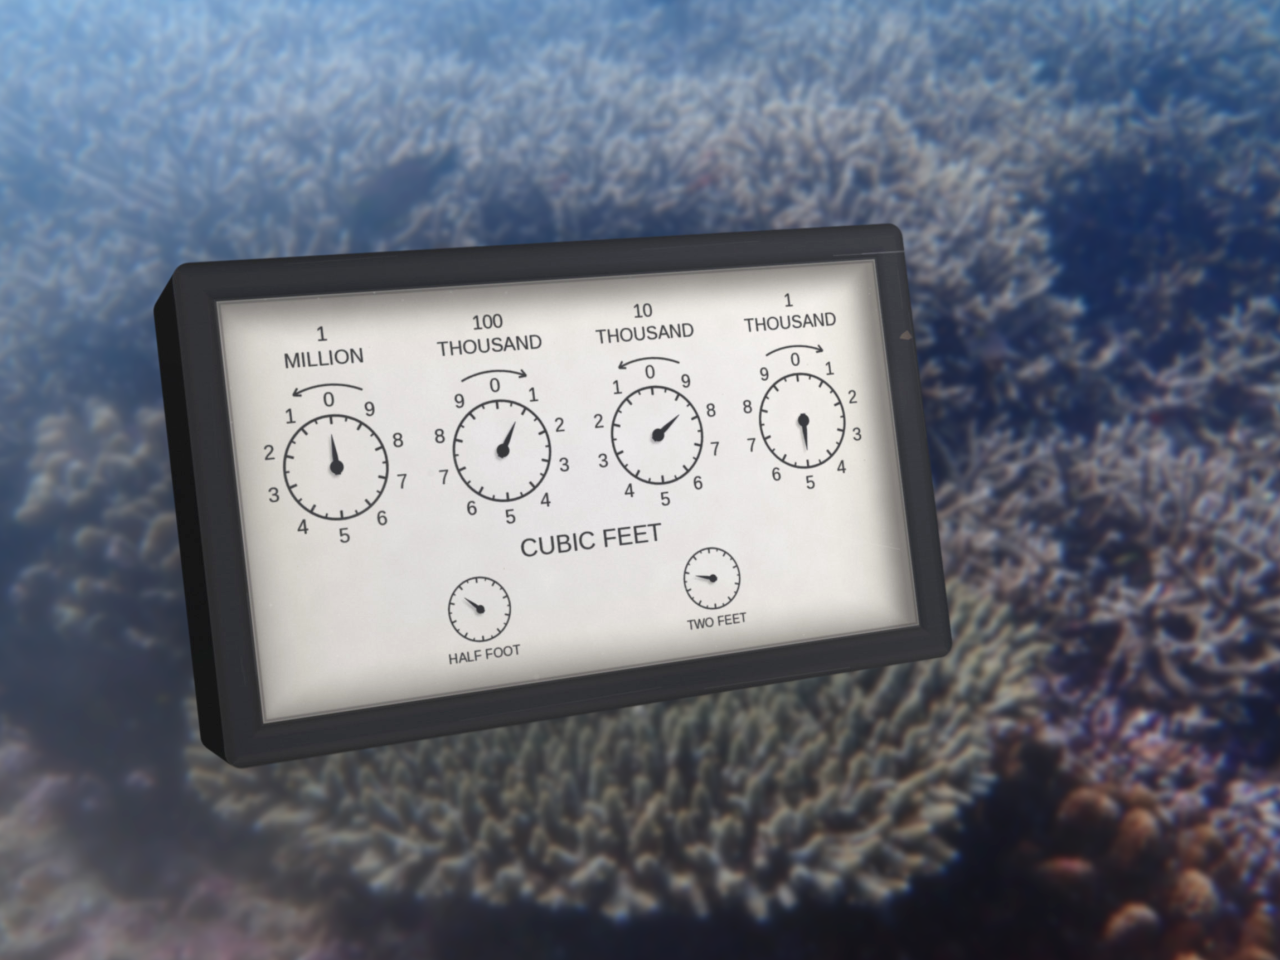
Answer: 8500 ft³
